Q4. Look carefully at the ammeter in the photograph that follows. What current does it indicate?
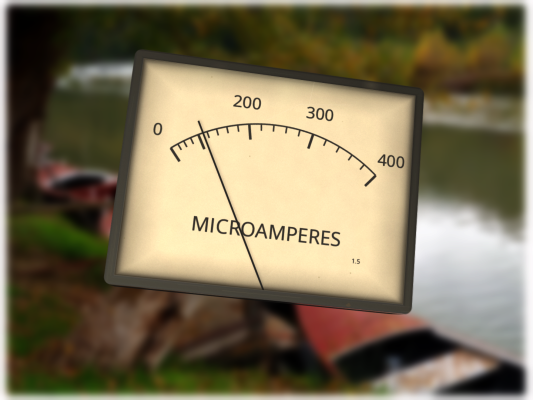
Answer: 110 µA
